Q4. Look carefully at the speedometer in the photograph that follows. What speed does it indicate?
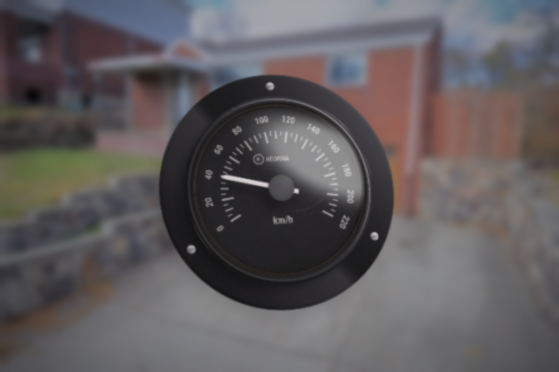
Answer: 40 km/h
